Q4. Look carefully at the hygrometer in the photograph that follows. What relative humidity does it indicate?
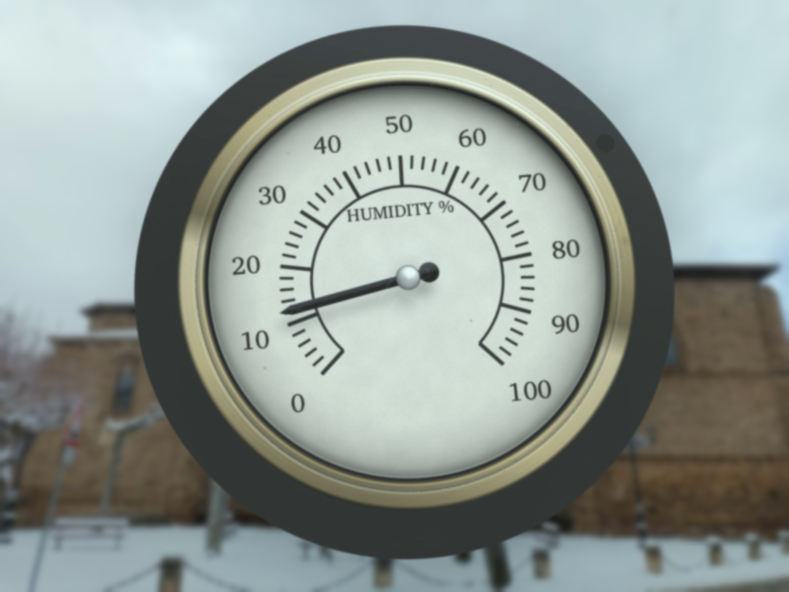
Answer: 12 %
